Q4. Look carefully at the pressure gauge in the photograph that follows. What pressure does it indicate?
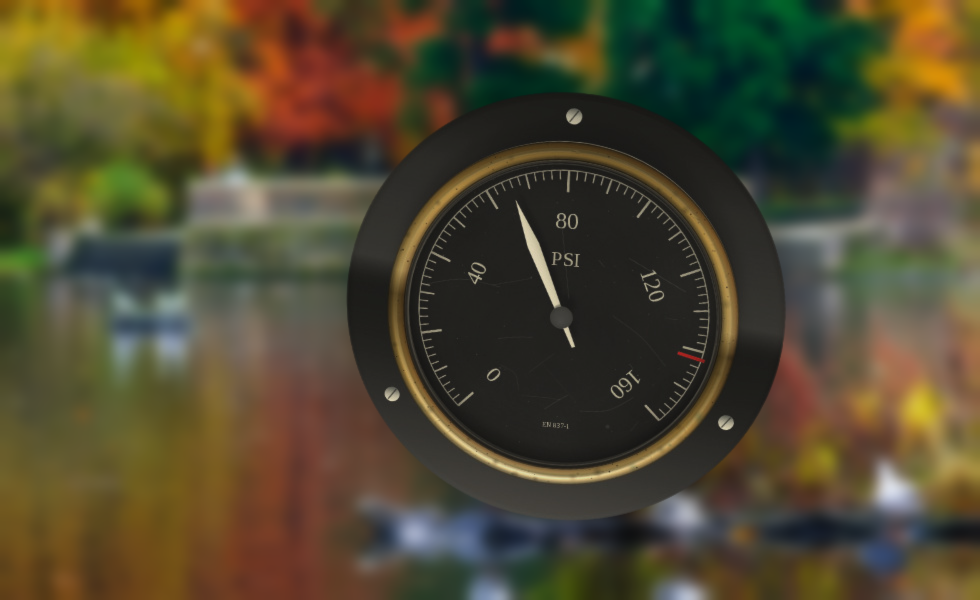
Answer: 66 psi
